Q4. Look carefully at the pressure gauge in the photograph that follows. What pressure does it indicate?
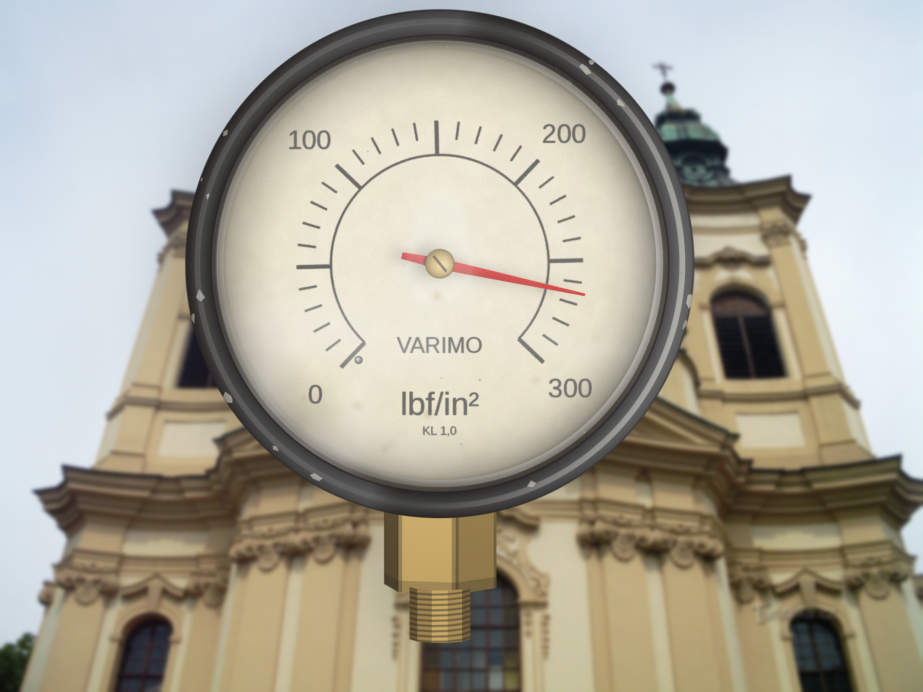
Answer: 265 psi
